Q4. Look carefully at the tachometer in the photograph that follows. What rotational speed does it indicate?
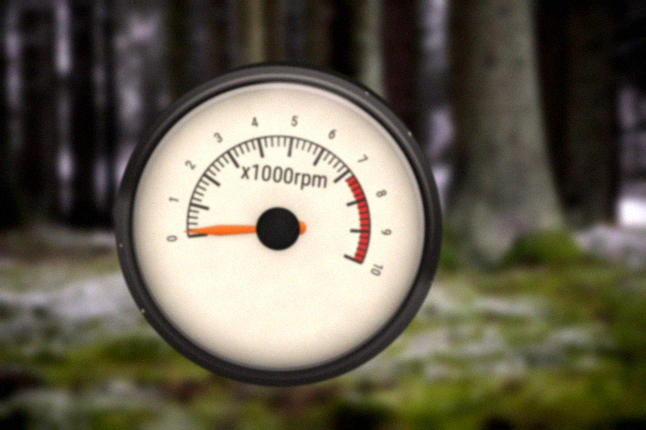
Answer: 200 rpm
